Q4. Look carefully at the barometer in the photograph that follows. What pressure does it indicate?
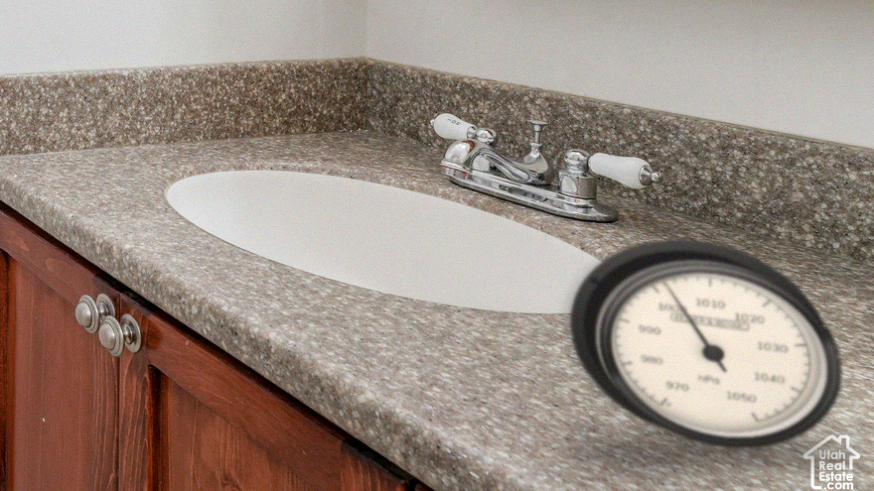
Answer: 1002 hPa
